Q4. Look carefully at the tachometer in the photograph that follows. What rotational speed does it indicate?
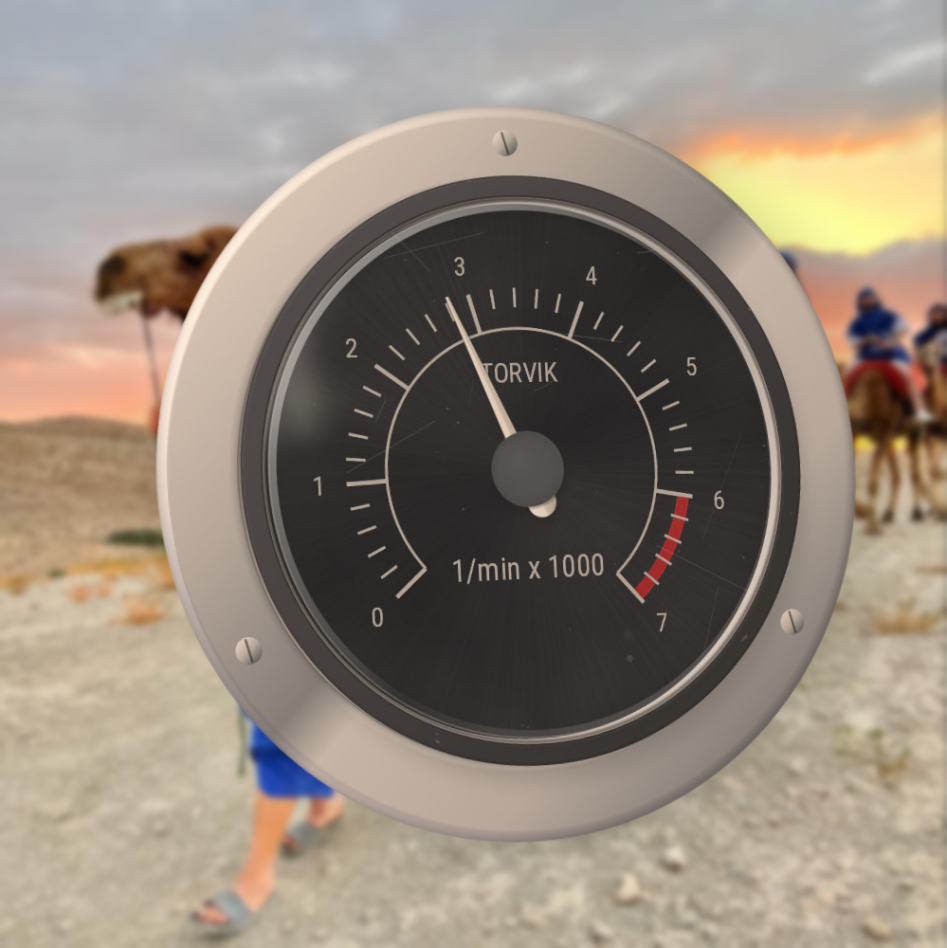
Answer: 2800 rpm
